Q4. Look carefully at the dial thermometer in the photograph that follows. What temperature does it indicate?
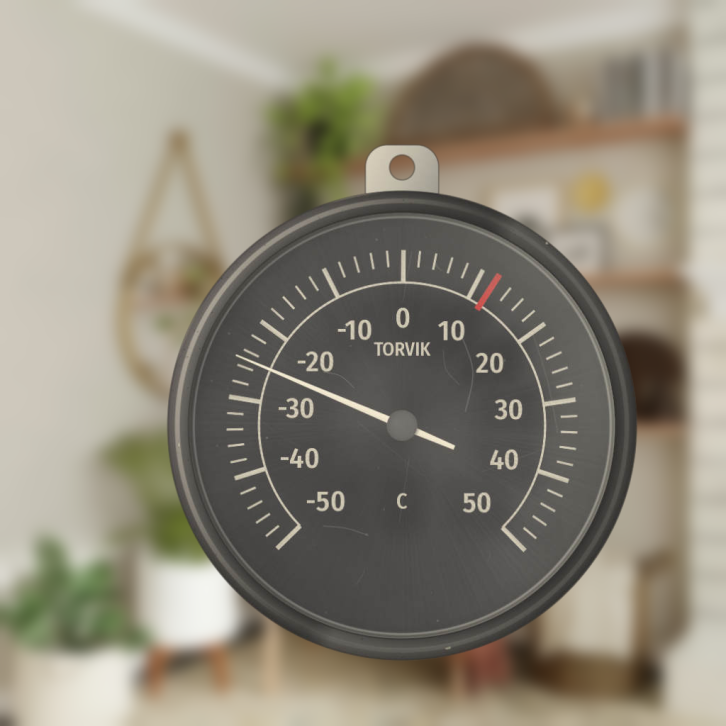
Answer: -25 °C
